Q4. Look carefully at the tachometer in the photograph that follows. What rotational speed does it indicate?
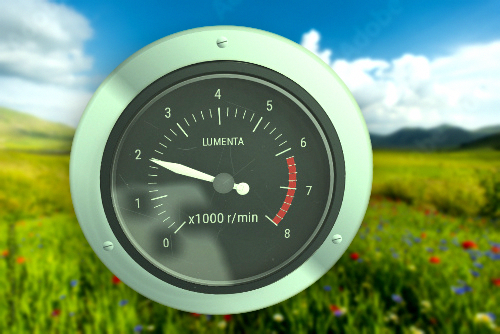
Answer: 2000 rpm
